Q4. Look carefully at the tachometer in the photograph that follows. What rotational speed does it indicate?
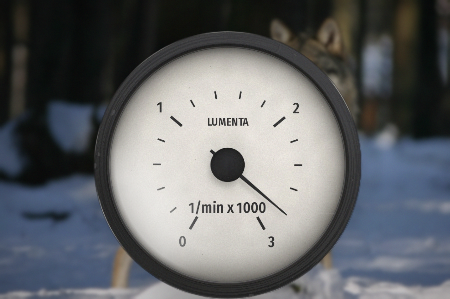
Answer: 2800 rpm
